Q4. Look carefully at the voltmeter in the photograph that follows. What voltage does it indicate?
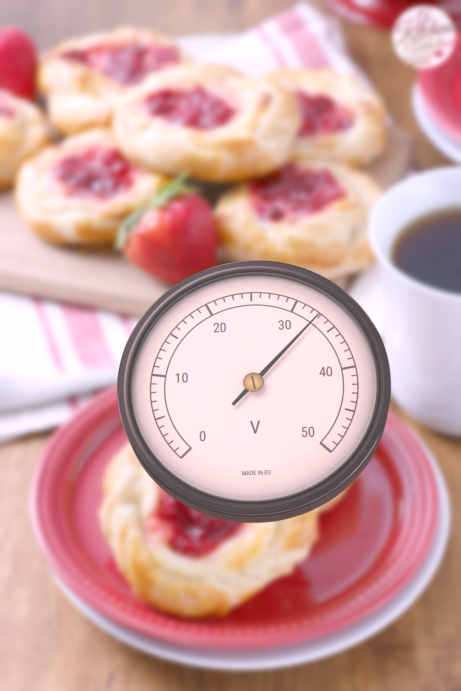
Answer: 33 V
